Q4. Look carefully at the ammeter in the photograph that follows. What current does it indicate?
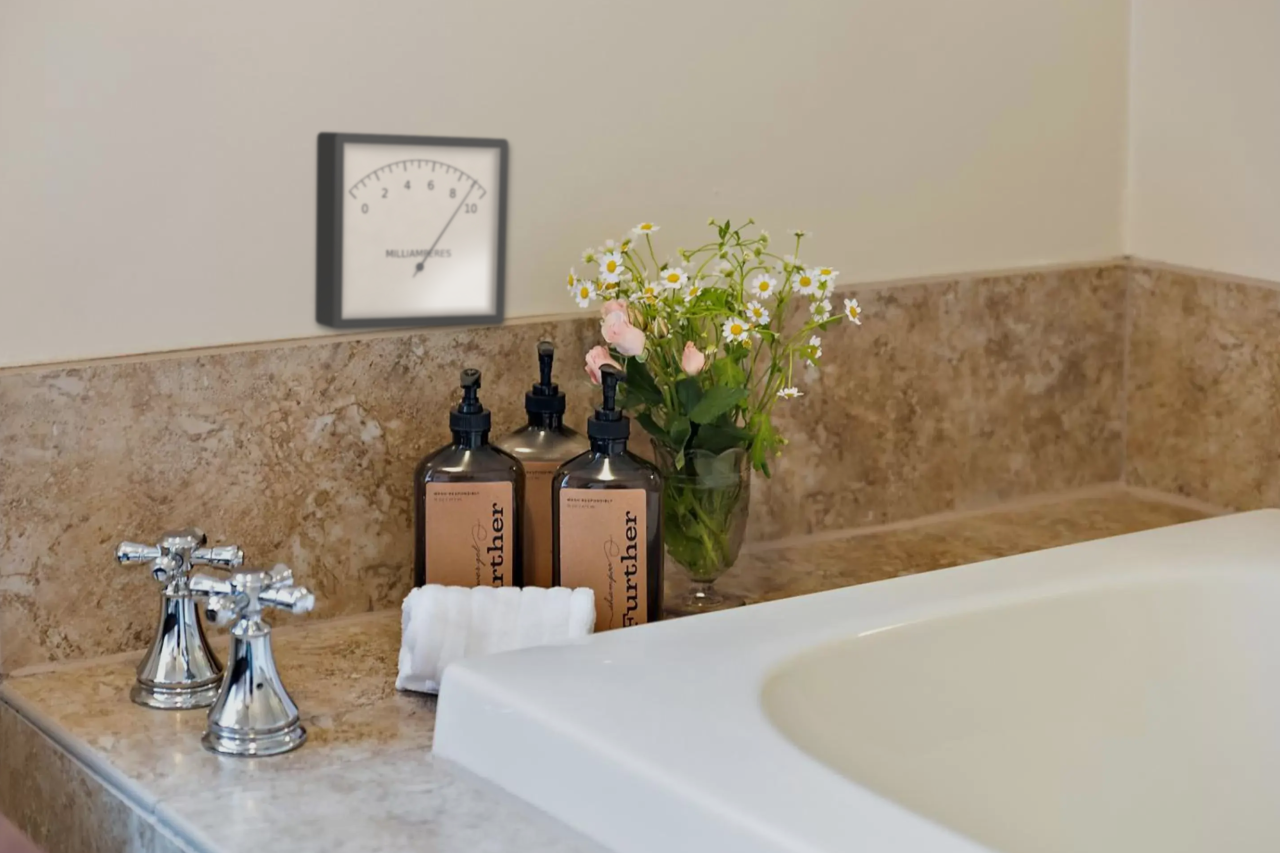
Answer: 9 mA
